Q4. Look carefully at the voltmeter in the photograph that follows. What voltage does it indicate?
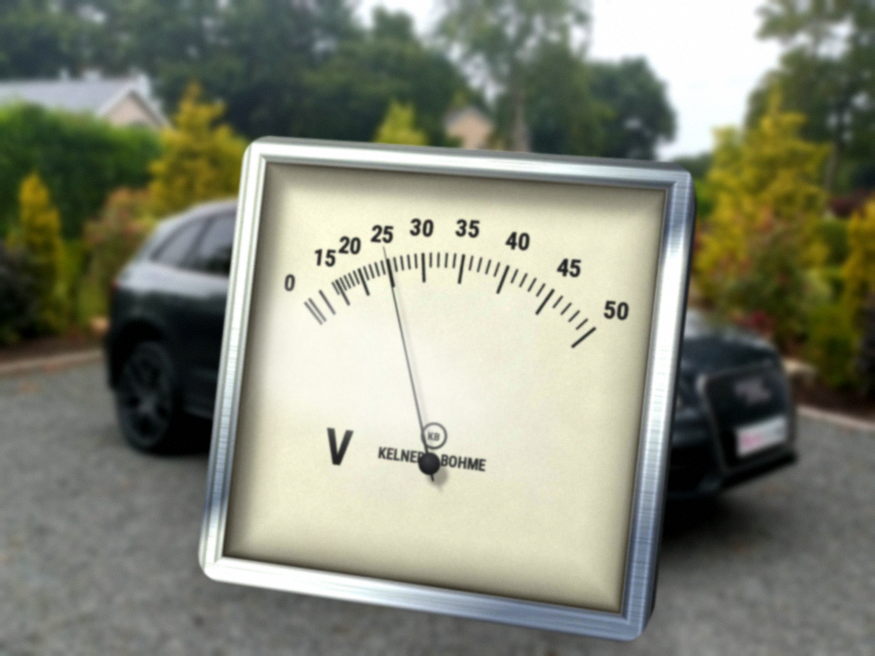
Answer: 25 V
